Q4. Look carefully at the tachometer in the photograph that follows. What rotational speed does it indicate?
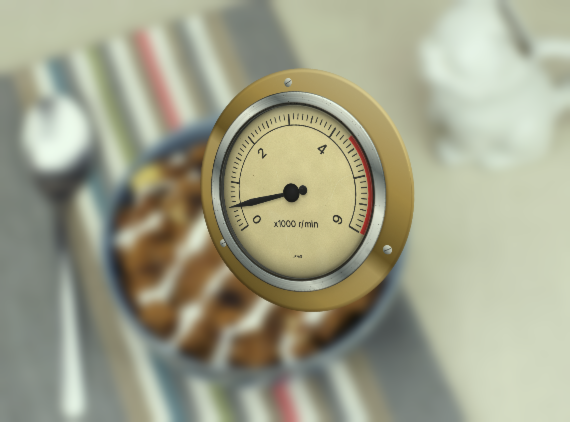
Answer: 500 rpm
